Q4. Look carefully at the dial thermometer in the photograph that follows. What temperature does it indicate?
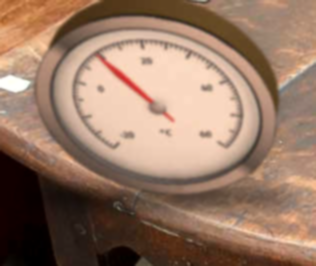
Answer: 10 °C
